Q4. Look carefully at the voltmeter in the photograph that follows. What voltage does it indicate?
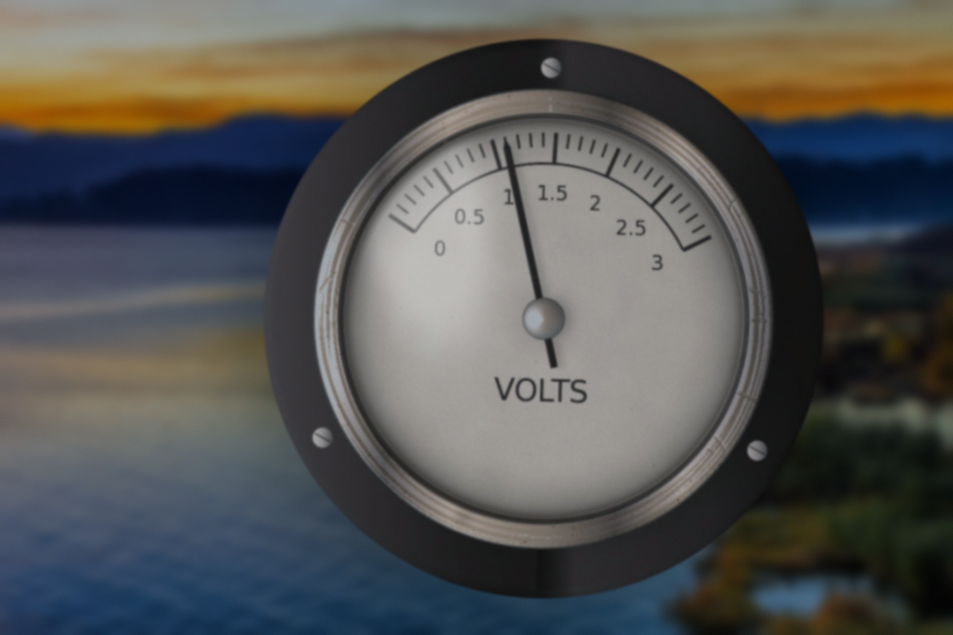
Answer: 1.1 V
